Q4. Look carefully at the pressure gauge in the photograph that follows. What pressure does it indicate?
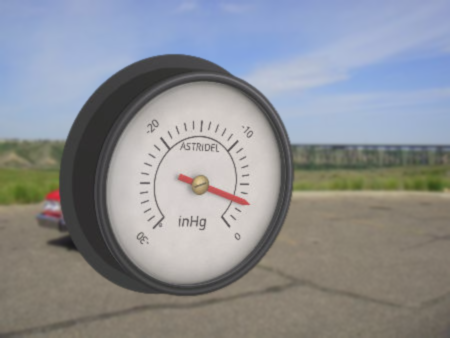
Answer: -3 inHg
